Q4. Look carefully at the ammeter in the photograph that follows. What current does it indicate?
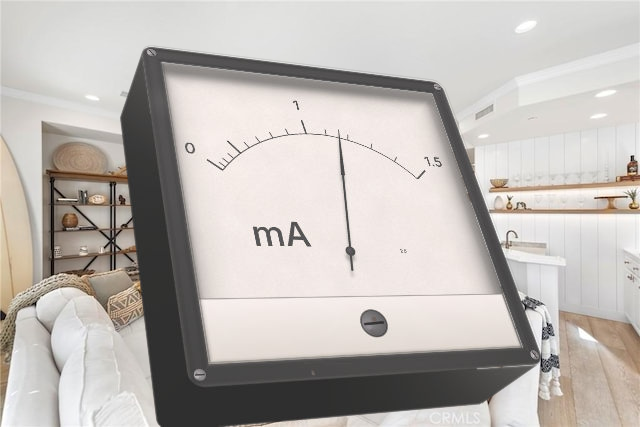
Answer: 1.15 mA
